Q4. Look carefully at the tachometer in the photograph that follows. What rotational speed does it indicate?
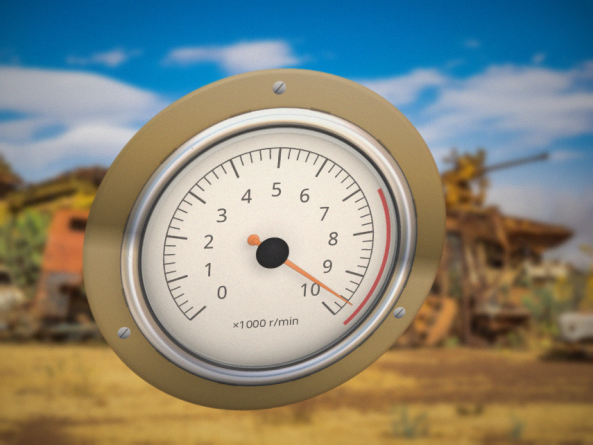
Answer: 9600 rpm
